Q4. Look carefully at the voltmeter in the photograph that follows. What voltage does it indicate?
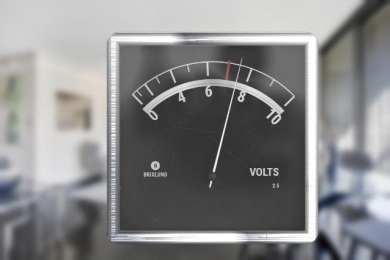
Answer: 7.5 V
